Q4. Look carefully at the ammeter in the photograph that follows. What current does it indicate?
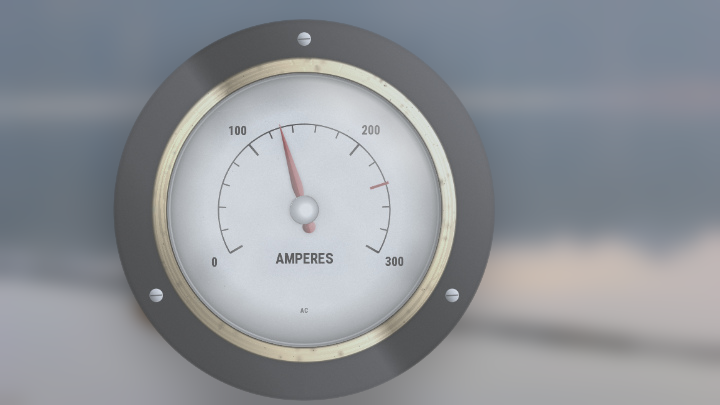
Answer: 130 A
